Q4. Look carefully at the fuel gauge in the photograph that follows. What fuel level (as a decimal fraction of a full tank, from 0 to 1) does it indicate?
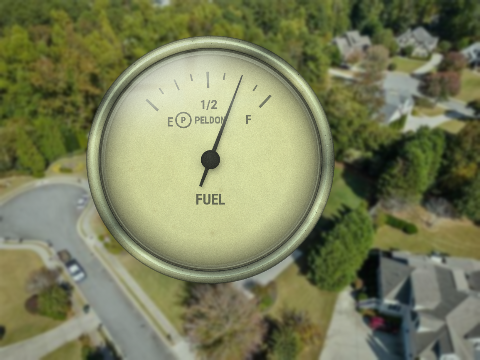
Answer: 0.75
